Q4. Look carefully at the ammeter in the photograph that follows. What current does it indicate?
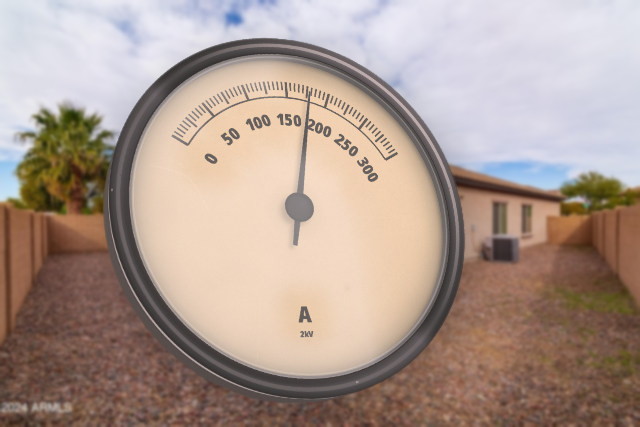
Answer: 175 A
